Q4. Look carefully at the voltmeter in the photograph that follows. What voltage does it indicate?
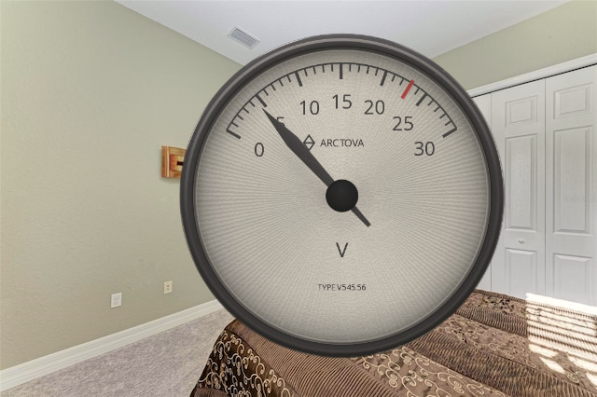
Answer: 4.5 V
